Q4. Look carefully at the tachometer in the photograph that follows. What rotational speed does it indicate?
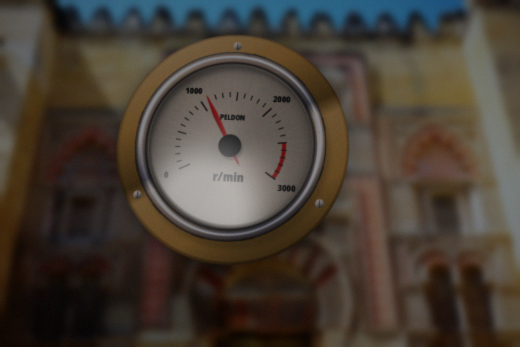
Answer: 1100 rpm
